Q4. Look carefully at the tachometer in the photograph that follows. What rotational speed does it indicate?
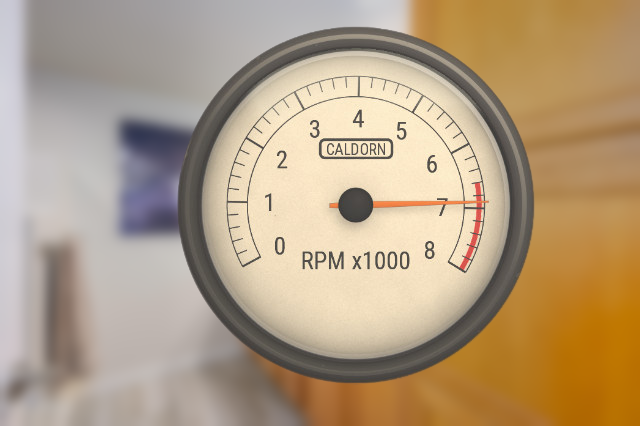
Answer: 6900 rpm
